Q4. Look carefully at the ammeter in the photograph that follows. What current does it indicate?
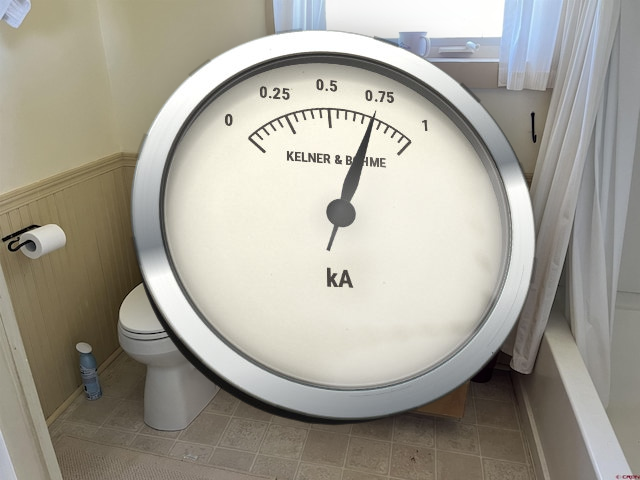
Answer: 0.75 kA
